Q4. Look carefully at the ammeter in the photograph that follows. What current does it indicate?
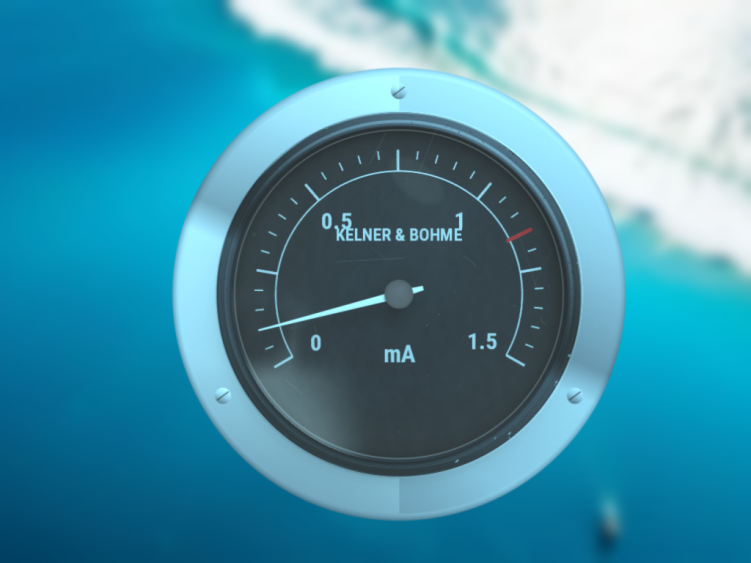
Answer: 0.1 mA
